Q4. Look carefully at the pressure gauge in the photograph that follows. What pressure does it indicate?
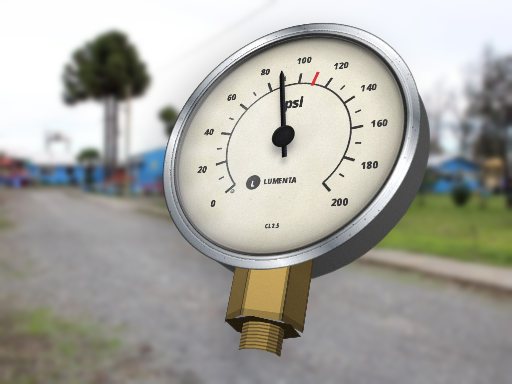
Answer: 90 psi
